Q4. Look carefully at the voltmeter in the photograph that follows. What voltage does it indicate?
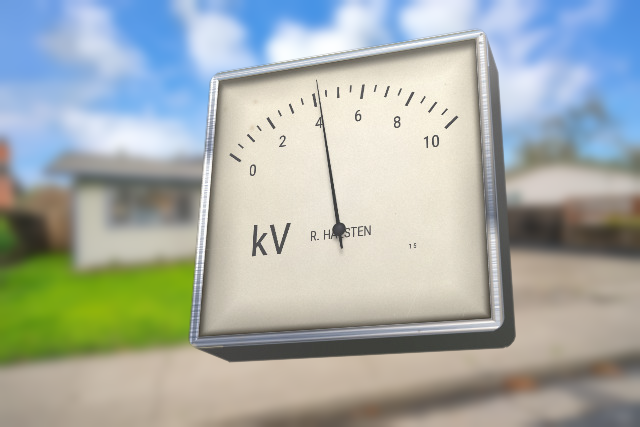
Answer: 4.25 kV
